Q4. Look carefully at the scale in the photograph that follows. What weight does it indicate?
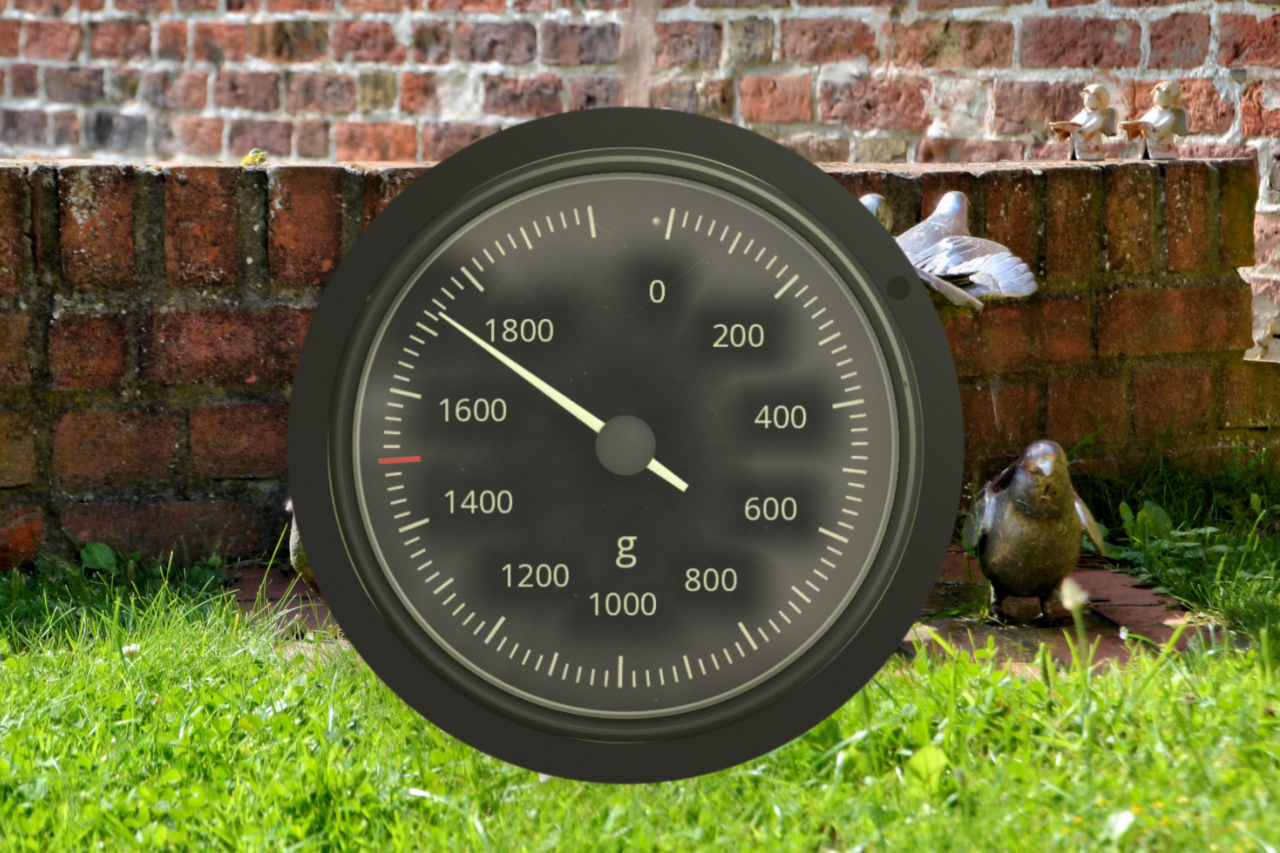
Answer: 1730 g
